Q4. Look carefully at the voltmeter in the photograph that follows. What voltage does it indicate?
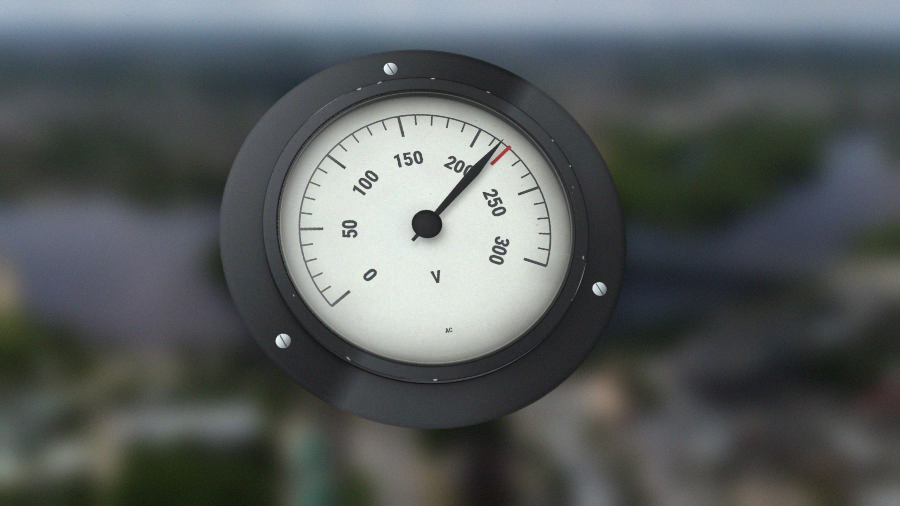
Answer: 215 V
